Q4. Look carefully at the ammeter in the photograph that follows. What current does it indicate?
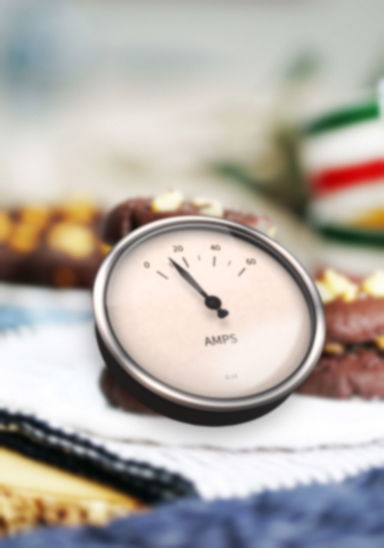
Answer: 10 A
